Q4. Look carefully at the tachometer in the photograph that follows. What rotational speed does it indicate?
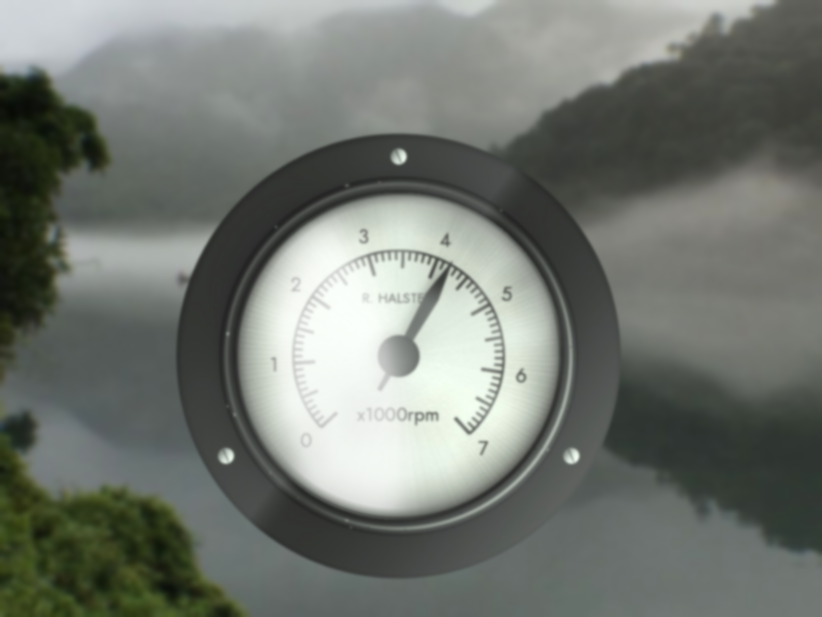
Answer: 4200 rpm
